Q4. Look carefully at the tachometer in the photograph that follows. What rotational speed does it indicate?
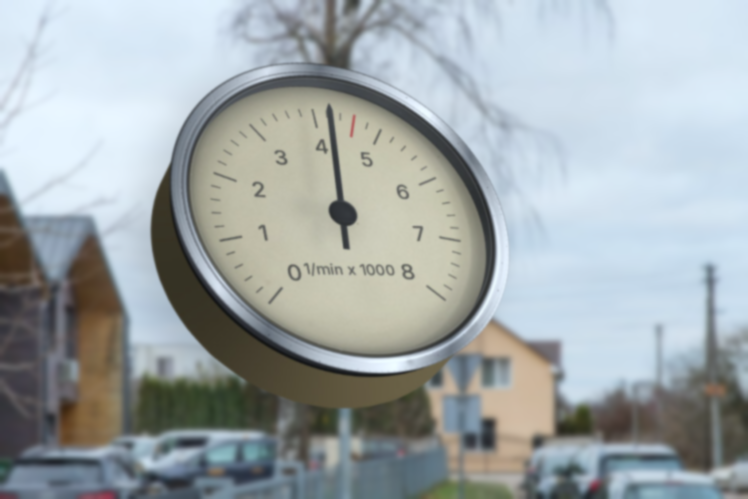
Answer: 4200 rpm
